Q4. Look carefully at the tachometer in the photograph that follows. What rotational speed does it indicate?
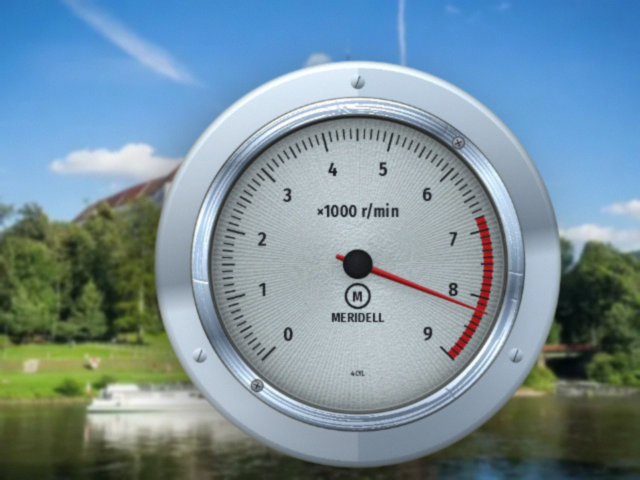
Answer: 8200 rpm
